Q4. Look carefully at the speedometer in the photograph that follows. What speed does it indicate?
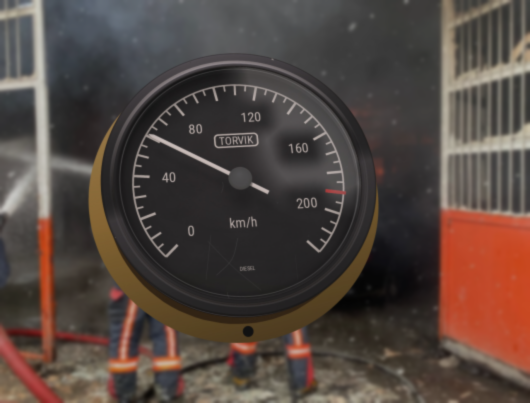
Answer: 60 km/h
